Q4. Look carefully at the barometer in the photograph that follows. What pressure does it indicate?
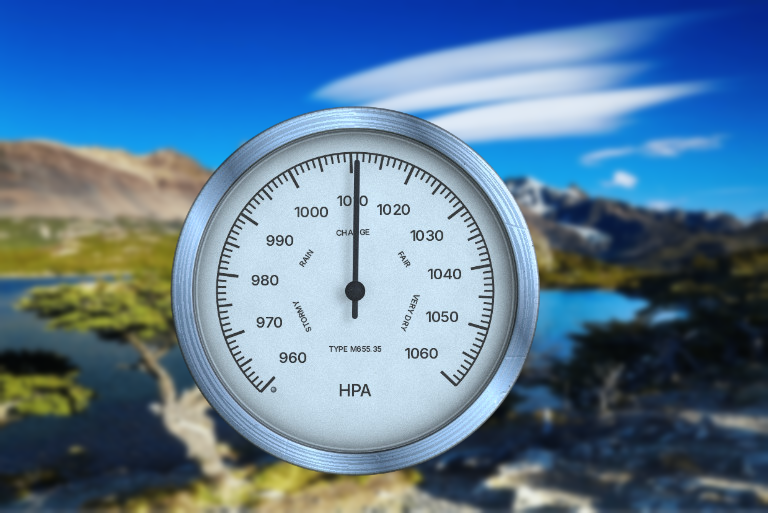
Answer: 1011 hPa
